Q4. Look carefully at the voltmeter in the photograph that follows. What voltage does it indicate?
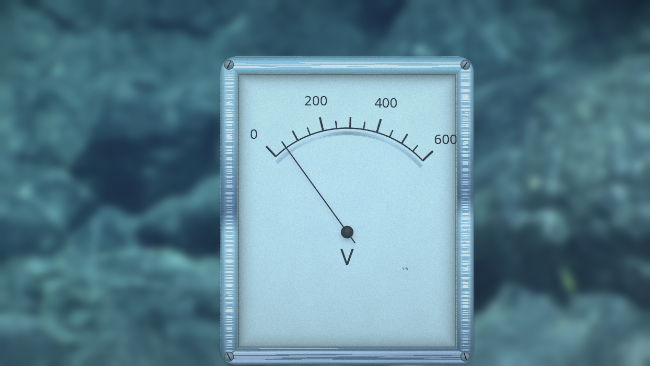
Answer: 50 V
